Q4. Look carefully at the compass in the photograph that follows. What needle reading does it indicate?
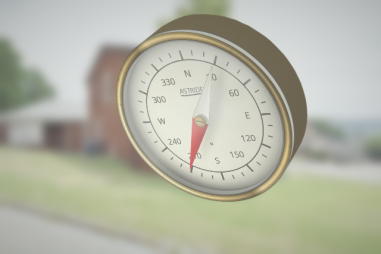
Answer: 210 °
